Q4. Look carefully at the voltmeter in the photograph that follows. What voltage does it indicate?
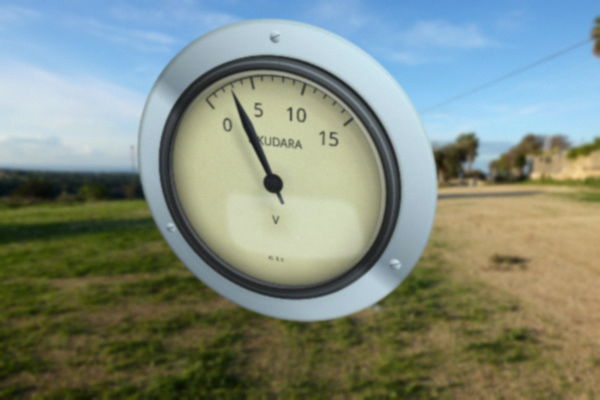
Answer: 3 V
